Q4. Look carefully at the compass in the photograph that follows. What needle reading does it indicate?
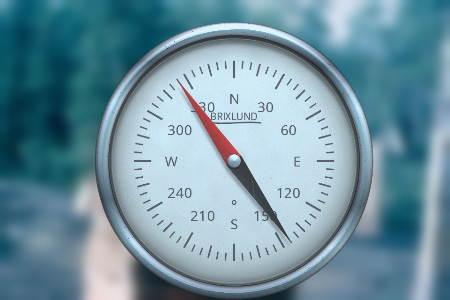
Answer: 325 °
